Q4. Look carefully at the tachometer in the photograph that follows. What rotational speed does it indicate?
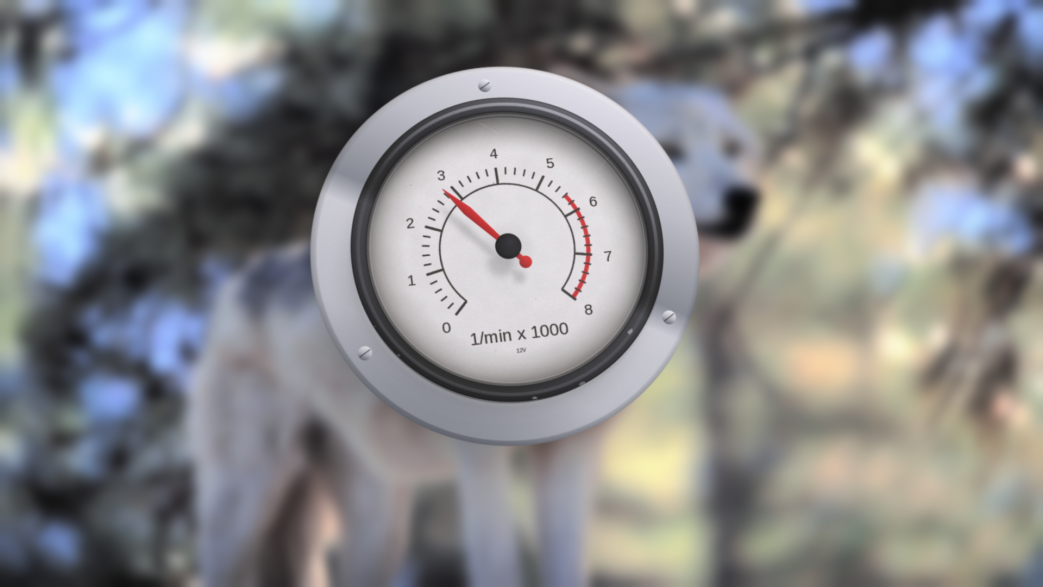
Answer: 2800 rpm
